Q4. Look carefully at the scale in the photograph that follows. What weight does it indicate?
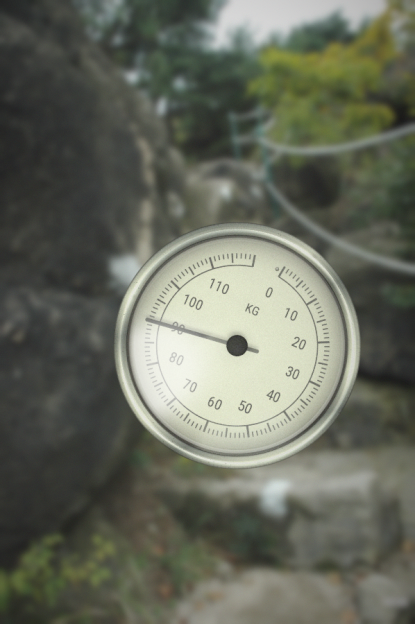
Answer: 90 kg
